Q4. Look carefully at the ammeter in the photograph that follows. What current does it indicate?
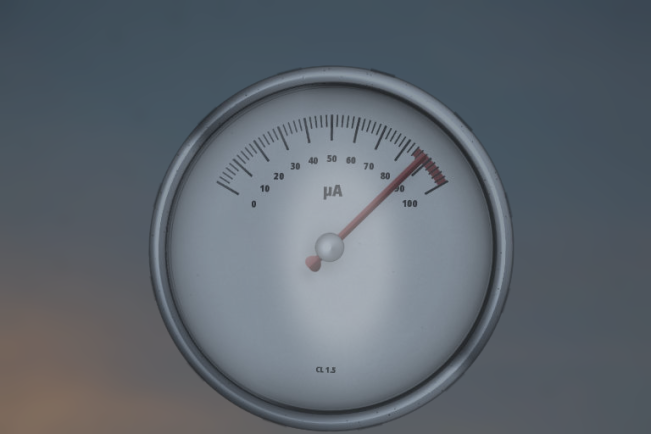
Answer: 88 µA
